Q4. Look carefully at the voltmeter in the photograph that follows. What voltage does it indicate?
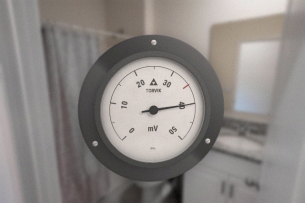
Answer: 40 mV
